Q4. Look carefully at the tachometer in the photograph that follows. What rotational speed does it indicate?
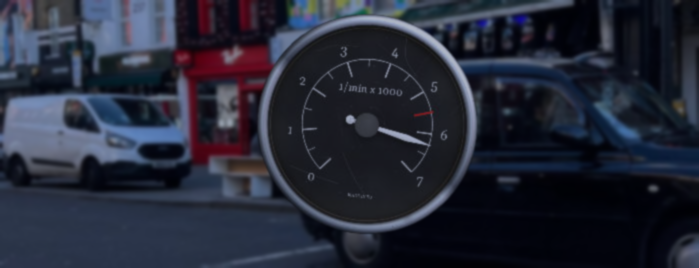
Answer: 6250 rpm
